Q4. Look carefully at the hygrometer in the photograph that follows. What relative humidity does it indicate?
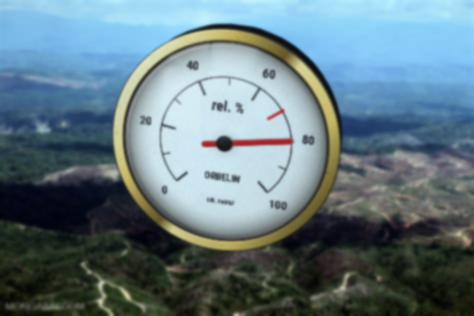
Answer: 80 %
